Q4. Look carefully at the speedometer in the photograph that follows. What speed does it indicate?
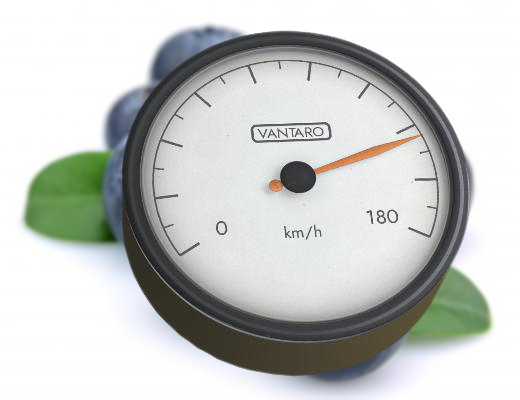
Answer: 145 km/h
